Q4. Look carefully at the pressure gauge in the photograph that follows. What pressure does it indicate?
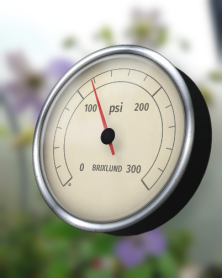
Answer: 120 psi
